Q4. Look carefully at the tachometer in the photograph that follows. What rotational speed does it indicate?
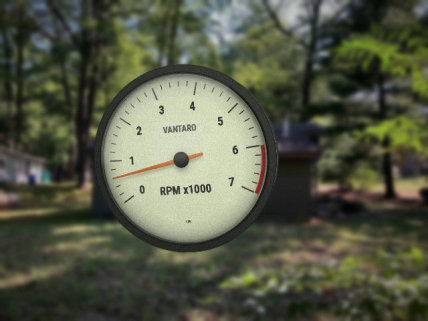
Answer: 600 rpm
